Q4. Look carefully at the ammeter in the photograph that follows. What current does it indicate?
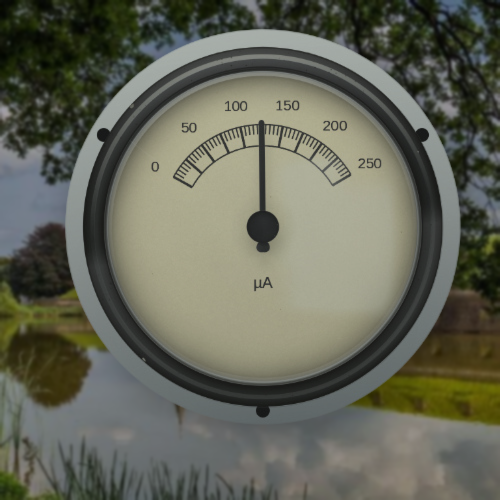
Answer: 125 µA
